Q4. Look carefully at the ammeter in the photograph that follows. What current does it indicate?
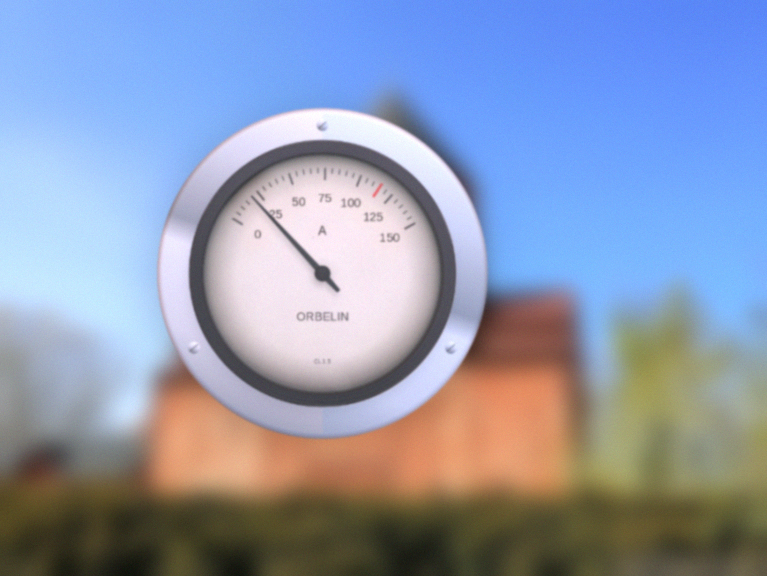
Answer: 20 A
